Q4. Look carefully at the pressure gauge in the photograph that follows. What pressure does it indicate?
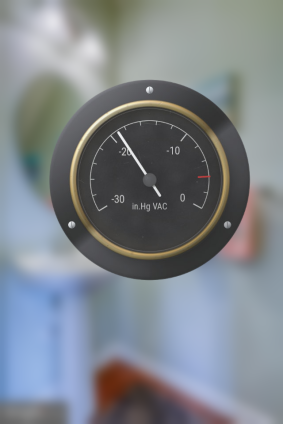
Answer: -19 inHg
